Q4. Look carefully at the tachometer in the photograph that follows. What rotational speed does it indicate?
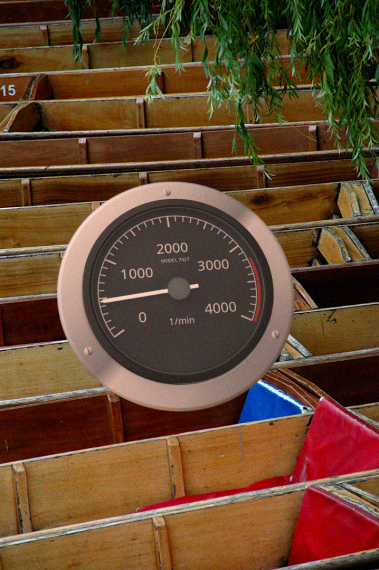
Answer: 450 rpm
